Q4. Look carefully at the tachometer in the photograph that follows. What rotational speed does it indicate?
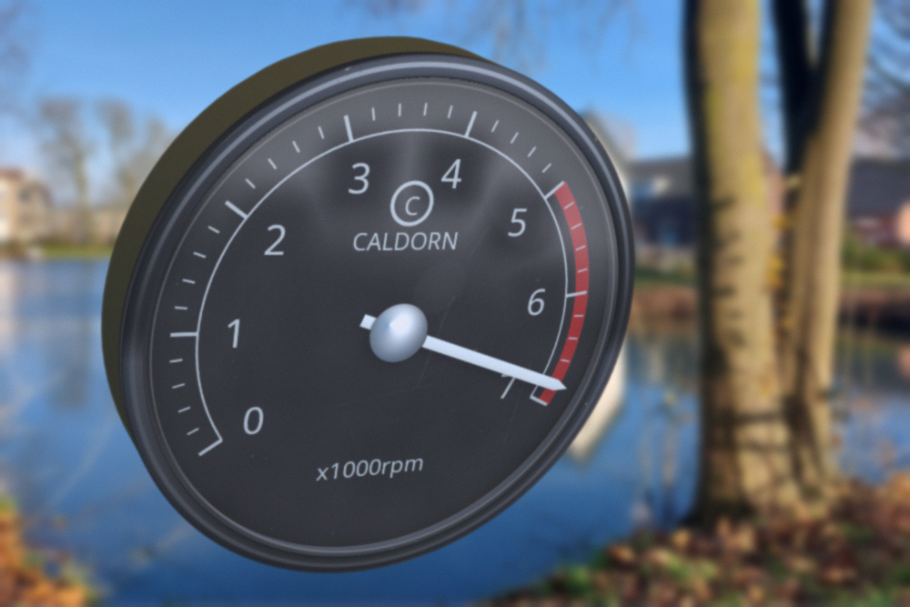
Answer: 6800 rpm
